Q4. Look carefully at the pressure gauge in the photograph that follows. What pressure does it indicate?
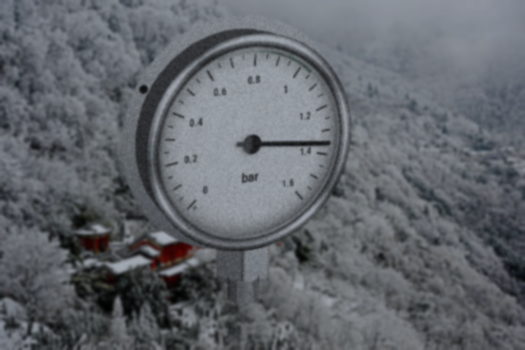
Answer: 1.35 bar
